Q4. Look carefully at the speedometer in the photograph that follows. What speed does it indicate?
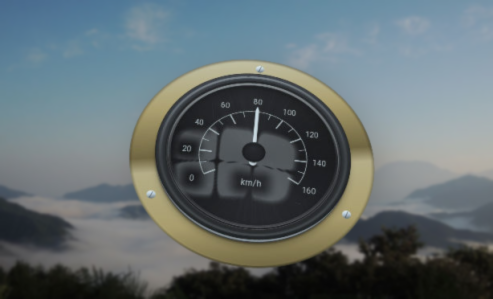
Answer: 80 km/h
